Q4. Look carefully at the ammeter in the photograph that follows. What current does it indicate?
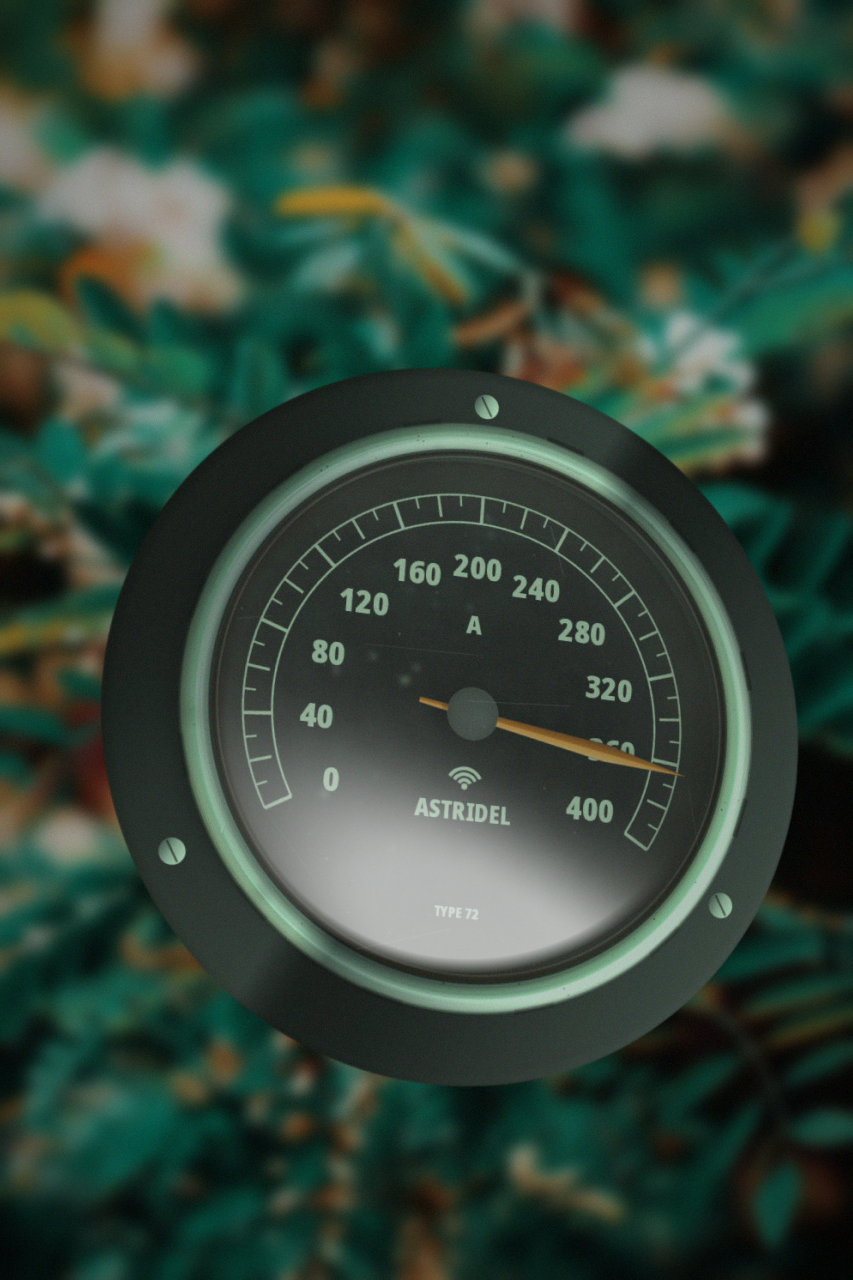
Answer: 365 A
